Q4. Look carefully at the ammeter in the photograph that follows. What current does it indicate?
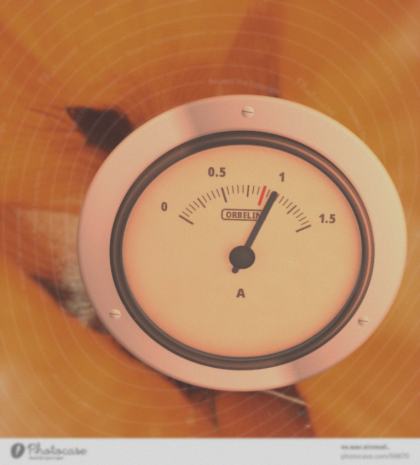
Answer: 1 A
